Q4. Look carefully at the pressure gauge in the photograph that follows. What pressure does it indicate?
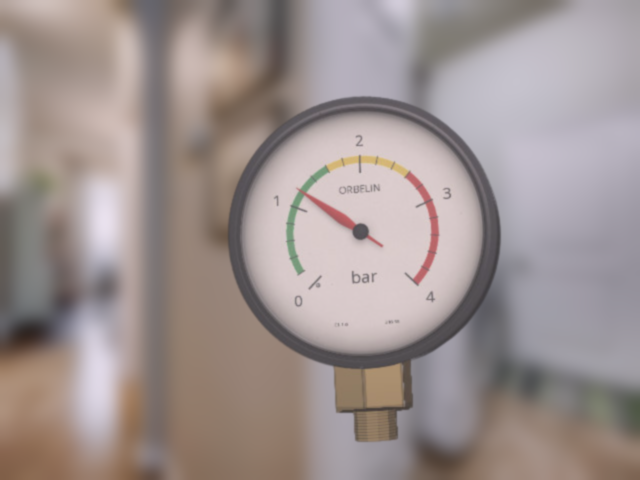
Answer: 1.2 bar
